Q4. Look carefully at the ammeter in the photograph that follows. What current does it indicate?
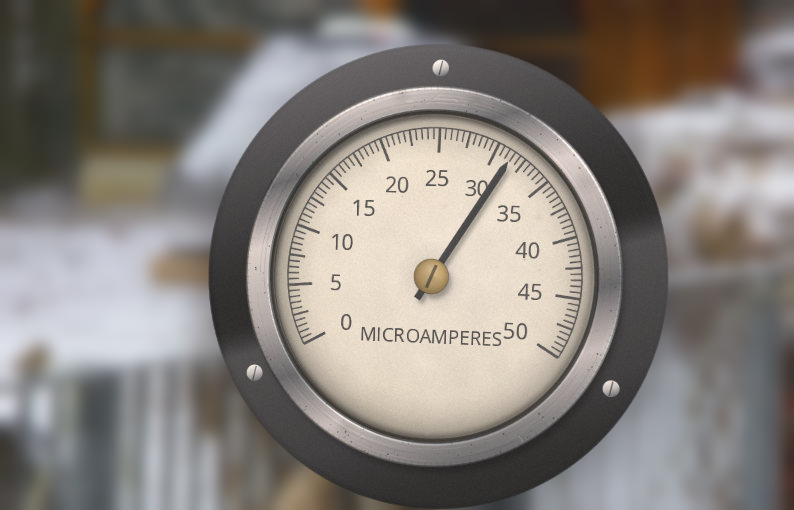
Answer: 31.5 µA
